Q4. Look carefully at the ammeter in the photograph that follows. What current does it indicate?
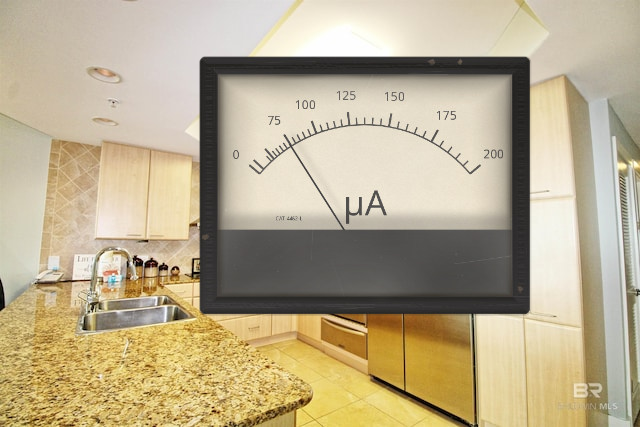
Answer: 75 µA
